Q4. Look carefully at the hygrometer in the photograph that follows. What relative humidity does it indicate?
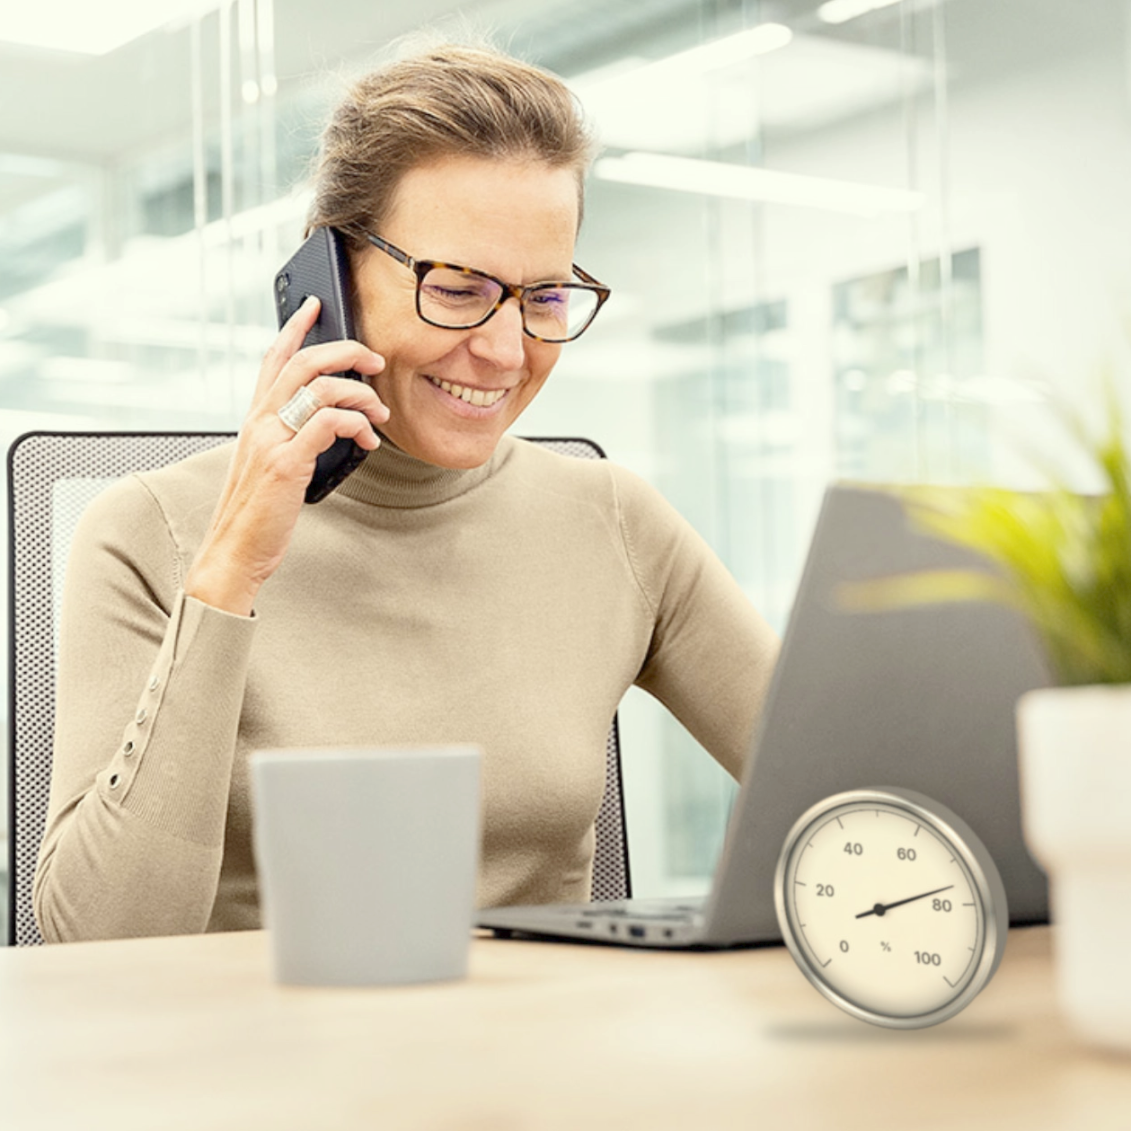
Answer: 75 %
